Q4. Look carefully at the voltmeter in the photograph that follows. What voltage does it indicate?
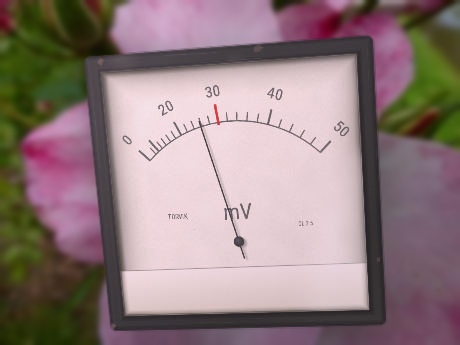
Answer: 26 mV
